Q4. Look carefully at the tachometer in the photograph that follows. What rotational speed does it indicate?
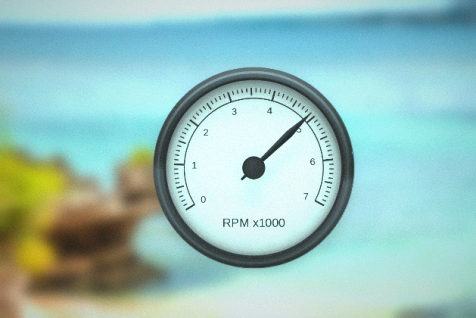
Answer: 4900 rpm
